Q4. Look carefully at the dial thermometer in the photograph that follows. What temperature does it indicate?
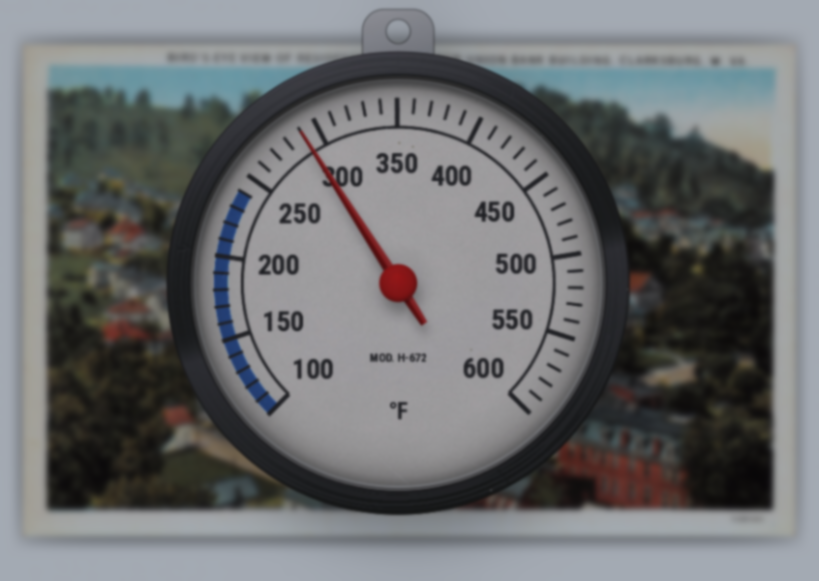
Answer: 290 °F
